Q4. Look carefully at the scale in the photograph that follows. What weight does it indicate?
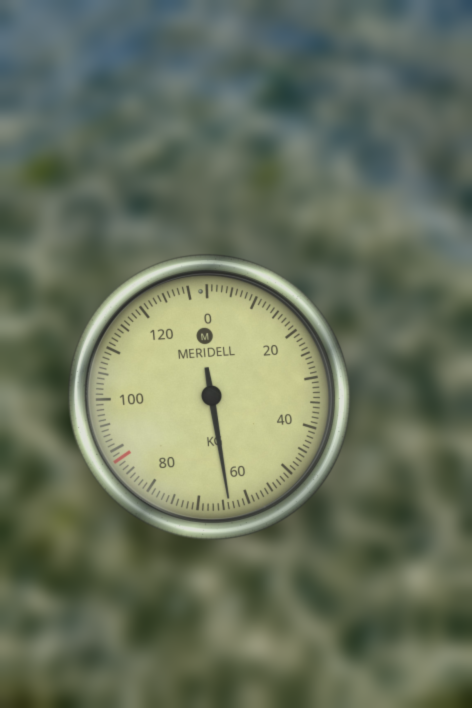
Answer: 64 kg
